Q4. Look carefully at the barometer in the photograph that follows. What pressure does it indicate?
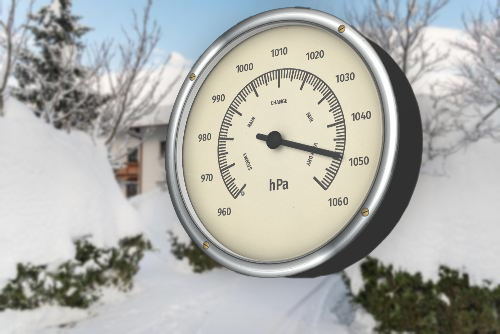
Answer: 1050 hPa
